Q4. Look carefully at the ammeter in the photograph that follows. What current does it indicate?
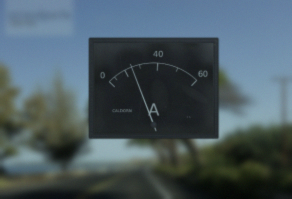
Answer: 25 A
